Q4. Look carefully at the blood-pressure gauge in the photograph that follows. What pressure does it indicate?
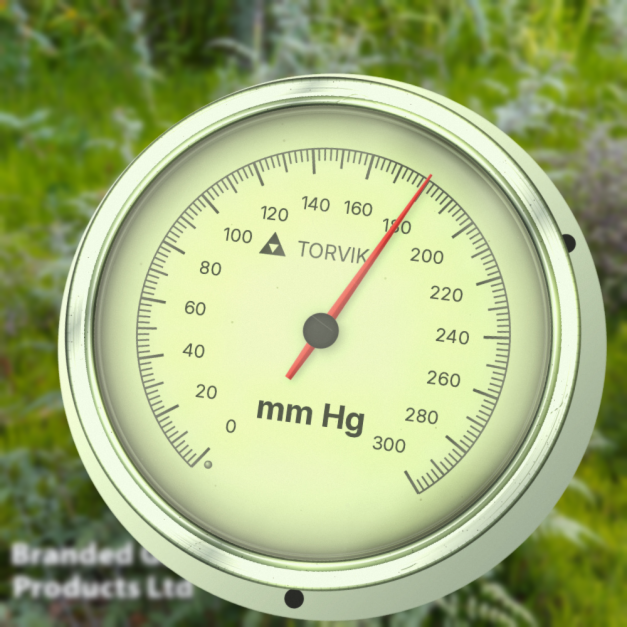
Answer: 180 mmHg
